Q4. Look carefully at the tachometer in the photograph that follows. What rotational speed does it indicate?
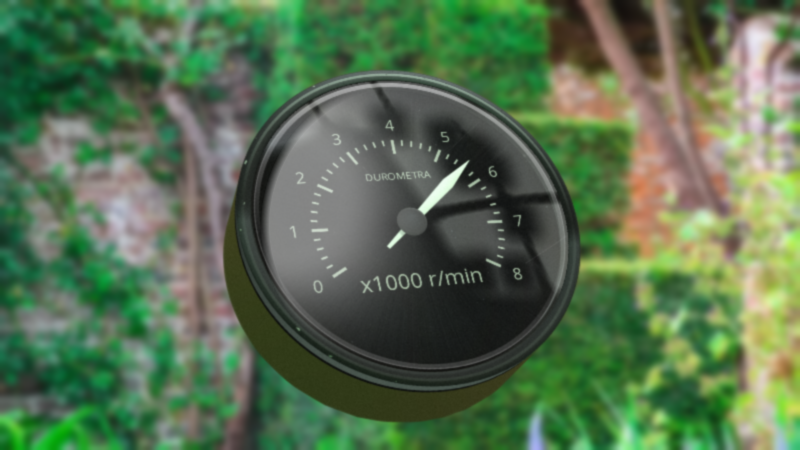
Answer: 5600 rpm
